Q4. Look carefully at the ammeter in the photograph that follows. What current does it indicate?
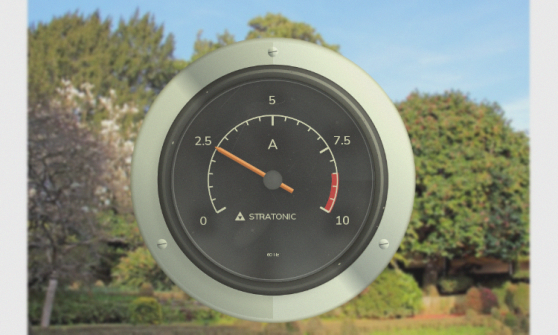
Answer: 2.5 A
